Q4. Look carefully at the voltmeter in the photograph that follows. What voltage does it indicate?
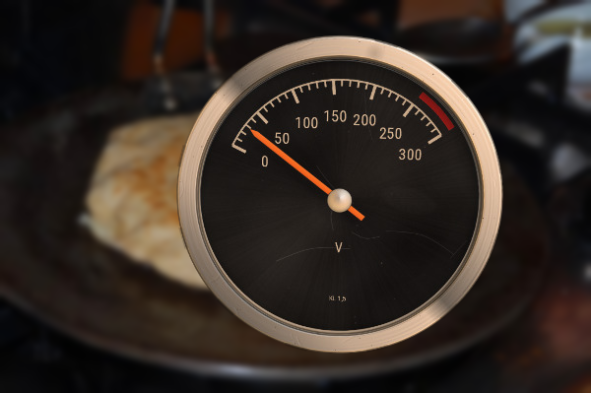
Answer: 30 V
